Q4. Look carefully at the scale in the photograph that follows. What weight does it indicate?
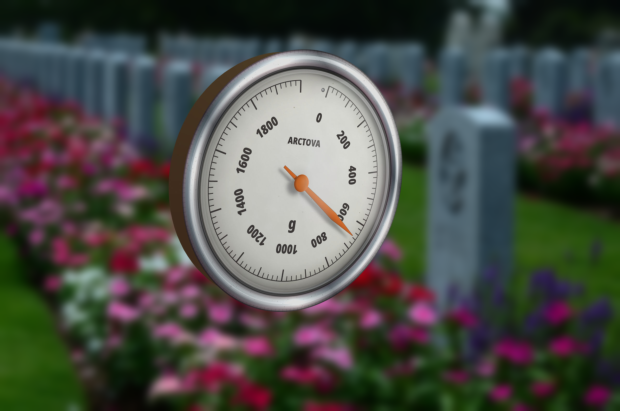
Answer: 660 g
